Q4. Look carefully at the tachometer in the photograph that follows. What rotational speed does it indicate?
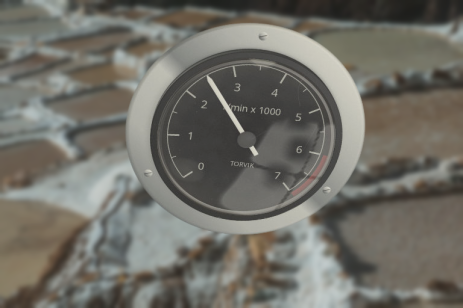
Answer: 2500 rpm
